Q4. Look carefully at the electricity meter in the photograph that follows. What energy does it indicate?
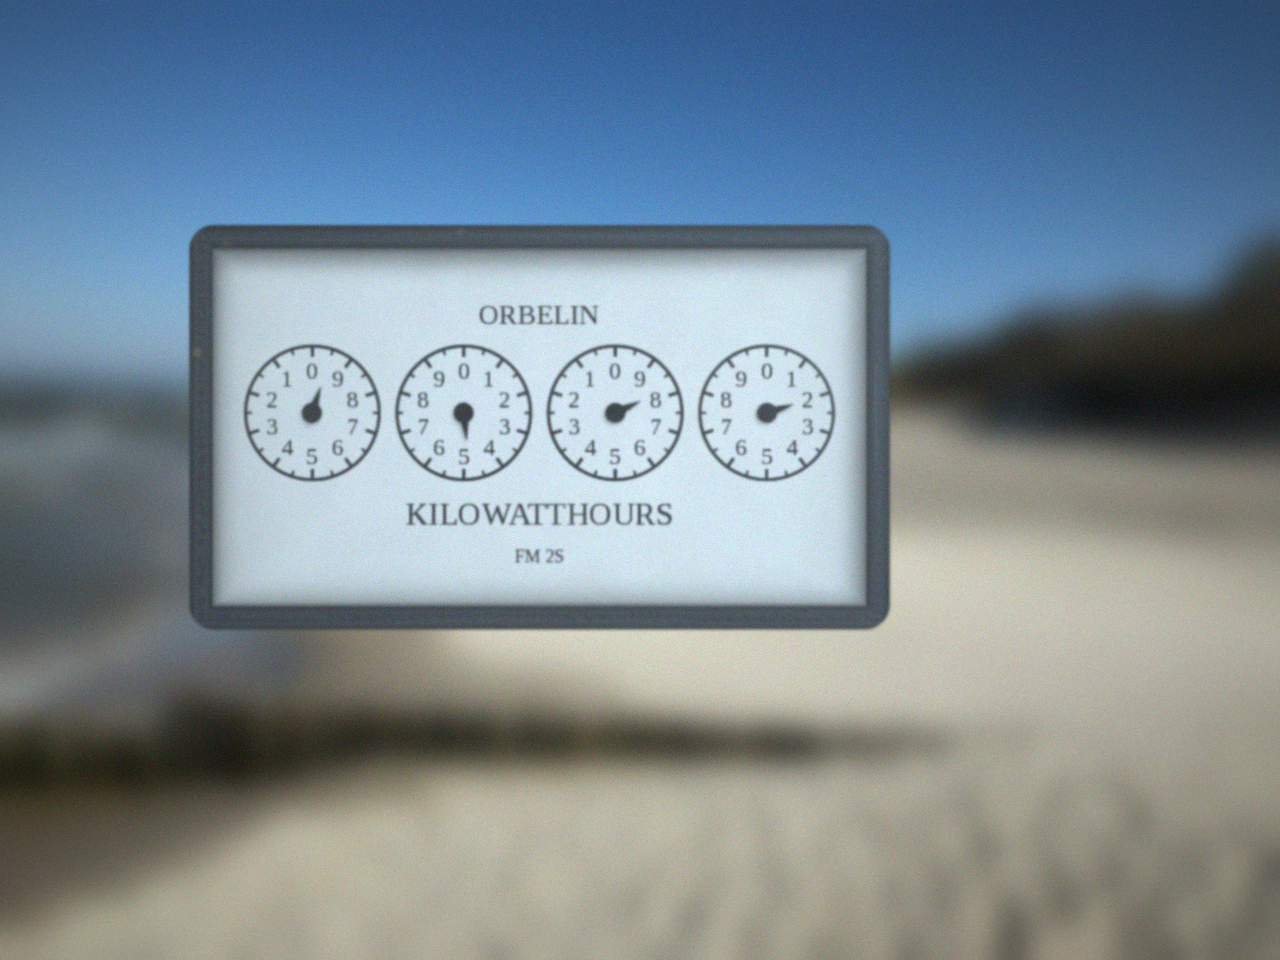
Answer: 9482 kWh
